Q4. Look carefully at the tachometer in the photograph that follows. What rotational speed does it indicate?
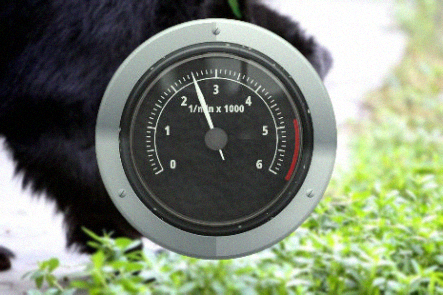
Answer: 2500 rpm
